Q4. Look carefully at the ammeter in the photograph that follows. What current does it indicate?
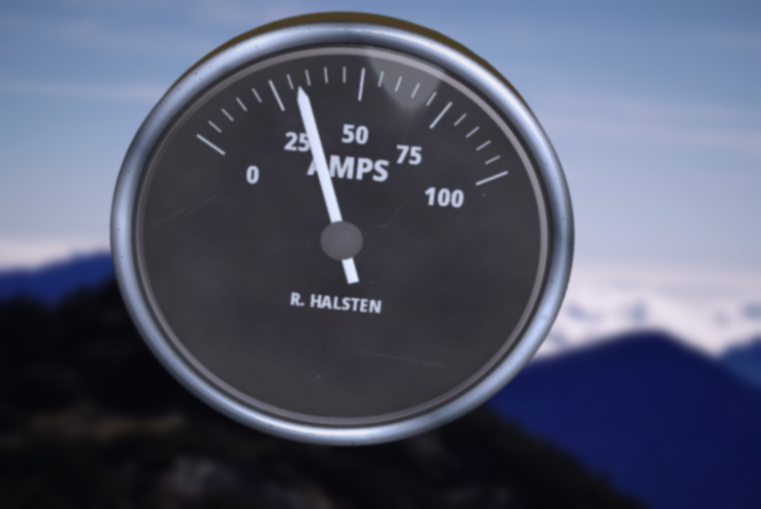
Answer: 32.5 A
